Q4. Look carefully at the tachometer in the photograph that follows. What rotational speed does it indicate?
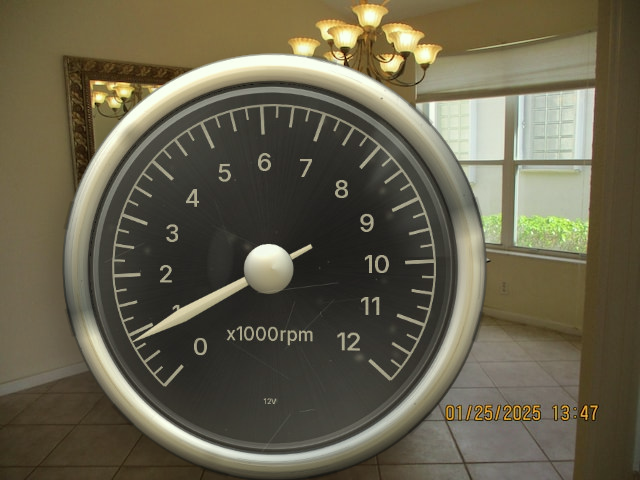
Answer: 875 rpm
